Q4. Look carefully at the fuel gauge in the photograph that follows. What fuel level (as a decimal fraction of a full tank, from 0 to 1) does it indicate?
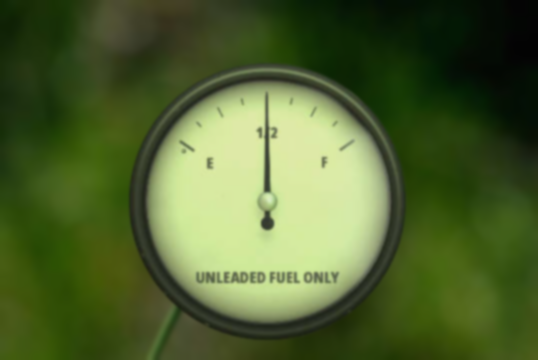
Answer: 0.5
